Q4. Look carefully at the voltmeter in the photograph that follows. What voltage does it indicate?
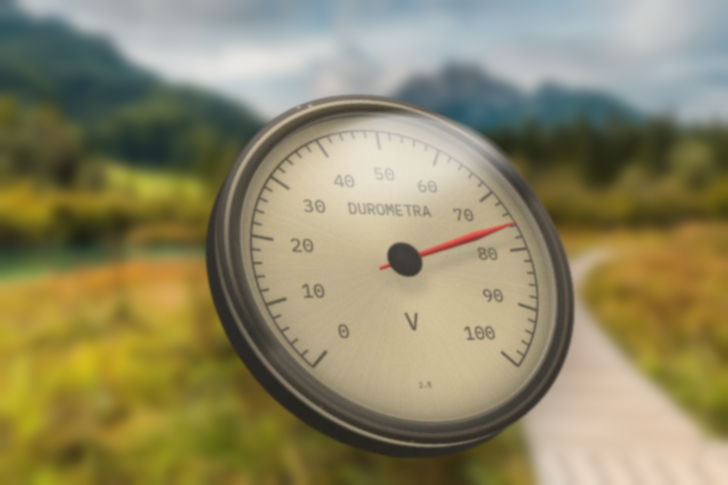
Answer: 76 V
